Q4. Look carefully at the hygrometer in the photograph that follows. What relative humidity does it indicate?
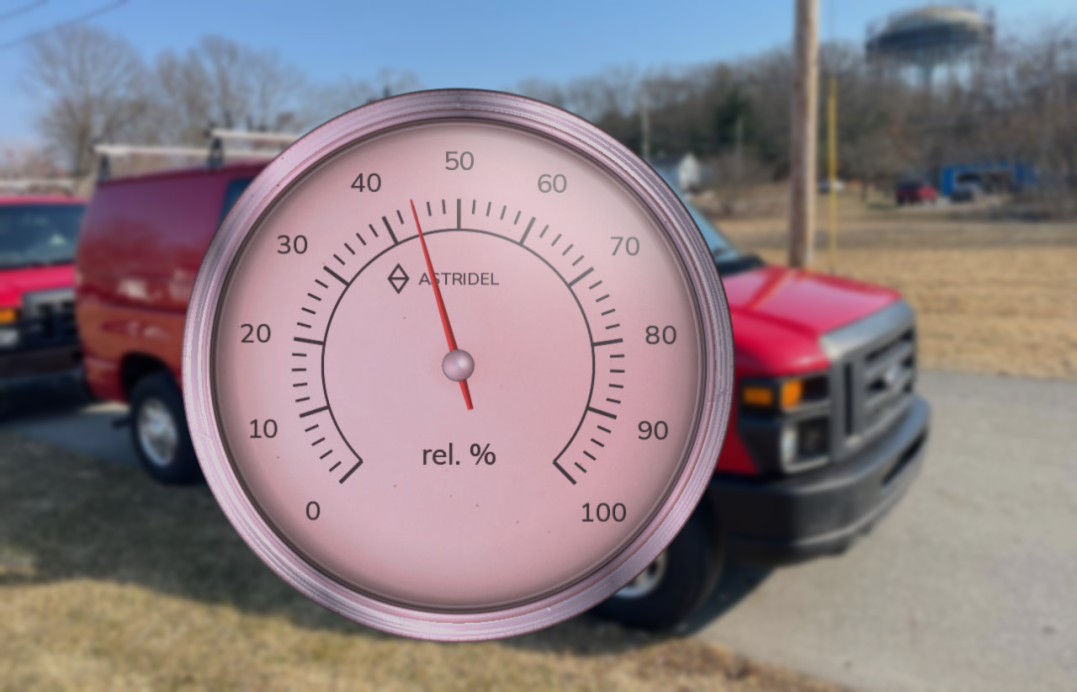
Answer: 44 %
